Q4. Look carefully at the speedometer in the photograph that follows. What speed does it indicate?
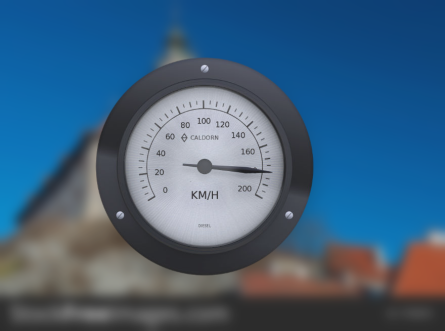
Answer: 180 km/h
